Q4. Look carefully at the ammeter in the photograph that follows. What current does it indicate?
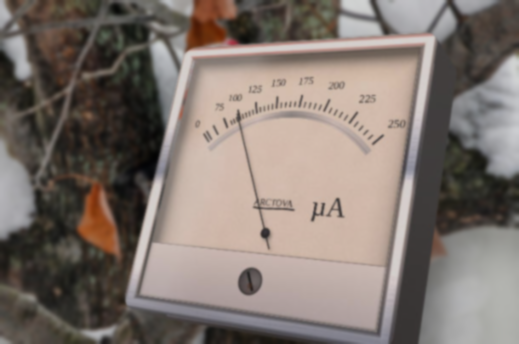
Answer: 100 µA
